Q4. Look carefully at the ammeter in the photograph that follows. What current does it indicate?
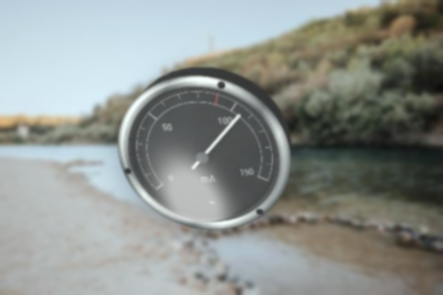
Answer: 105 mA
